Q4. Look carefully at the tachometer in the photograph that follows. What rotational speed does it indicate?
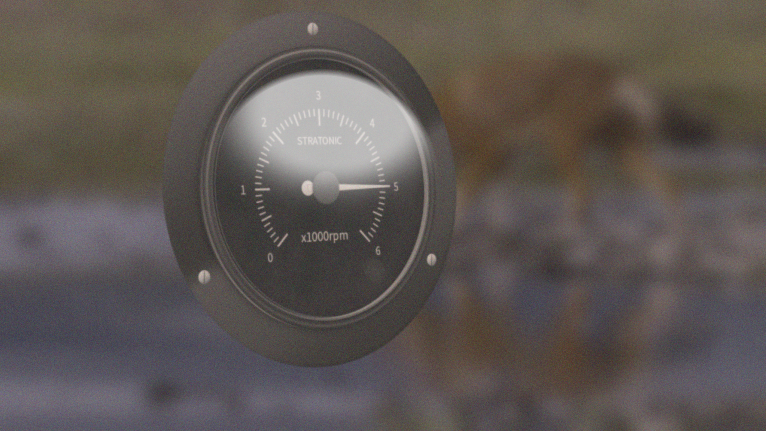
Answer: 5000 rpm
